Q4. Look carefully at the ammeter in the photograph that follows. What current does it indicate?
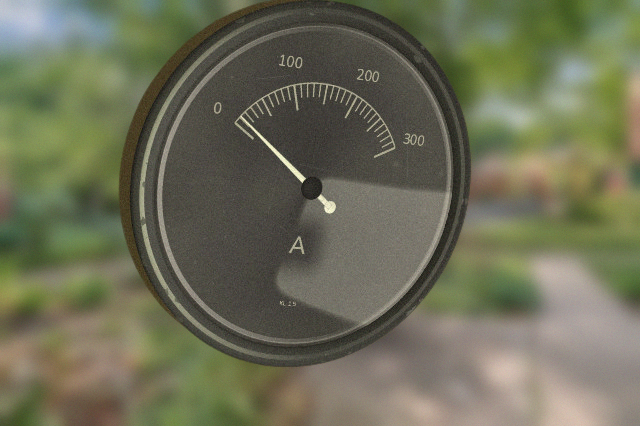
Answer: 10 A
